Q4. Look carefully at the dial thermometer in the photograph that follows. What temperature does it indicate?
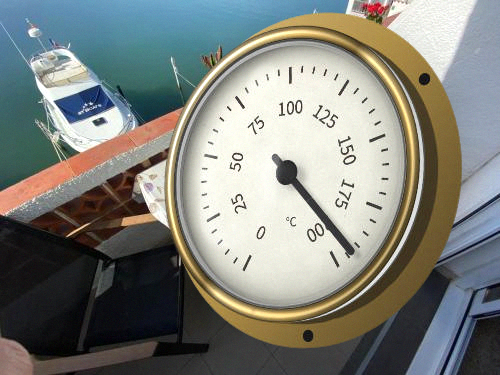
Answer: 192.5 °C
